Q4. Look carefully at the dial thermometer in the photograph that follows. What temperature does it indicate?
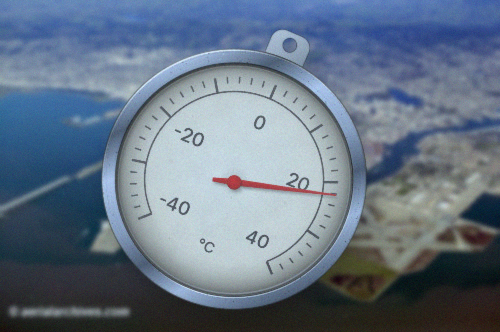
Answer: 22 °C
